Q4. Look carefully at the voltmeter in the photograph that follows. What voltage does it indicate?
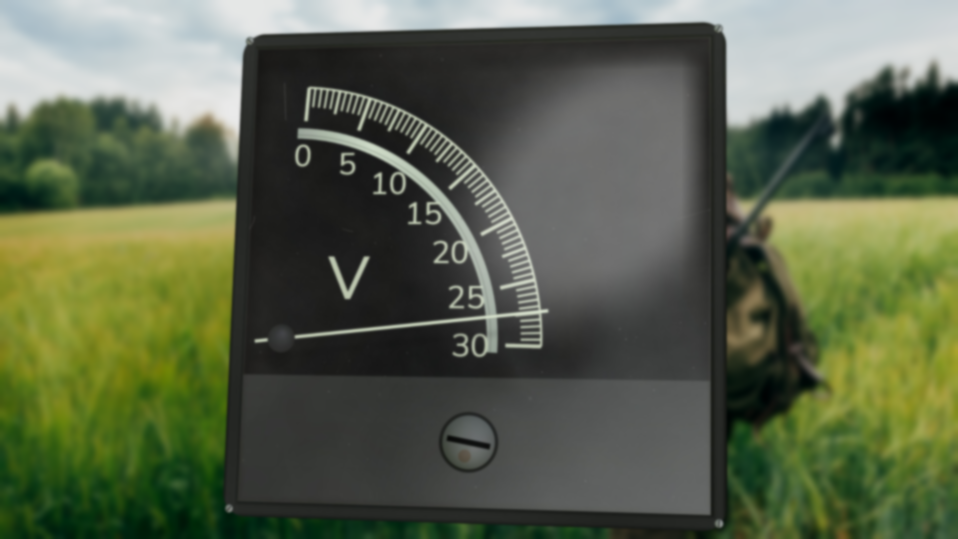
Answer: 27.5 V
